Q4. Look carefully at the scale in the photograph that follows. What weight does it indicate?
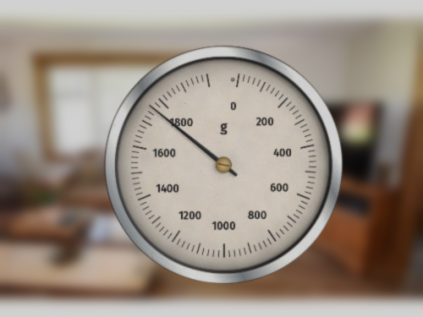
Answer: 1760 g
